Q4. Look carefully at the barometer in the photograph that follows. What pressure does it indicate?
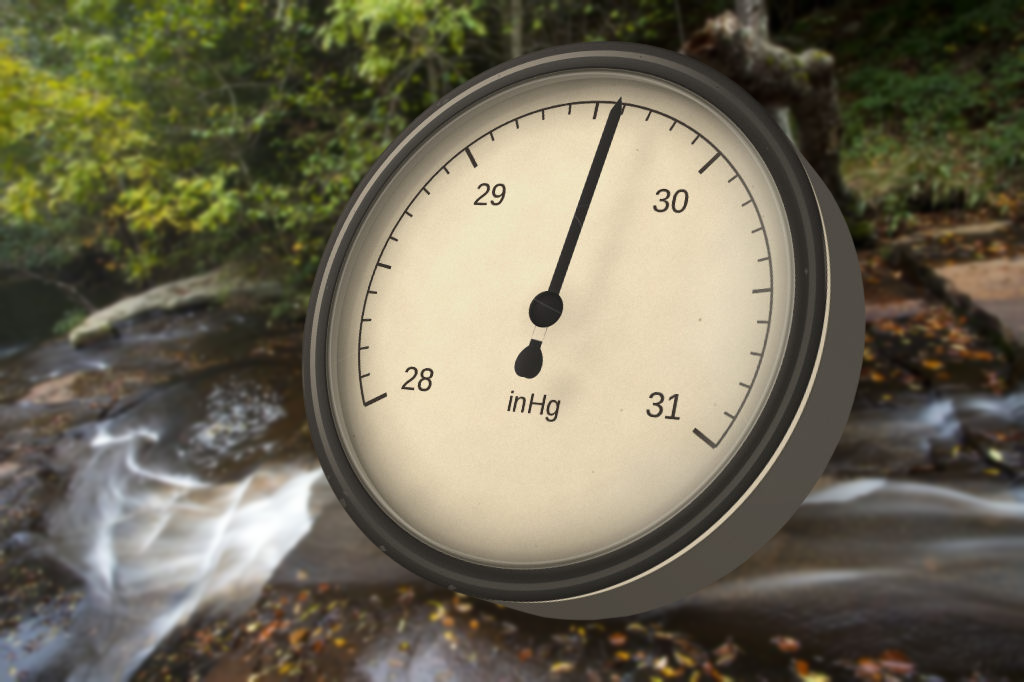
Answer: 29.6 inHg
